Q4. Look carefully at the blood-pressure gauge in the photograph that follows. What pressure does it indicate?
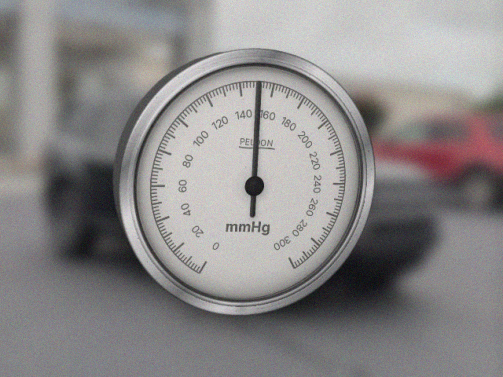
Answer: 150 mmHg
